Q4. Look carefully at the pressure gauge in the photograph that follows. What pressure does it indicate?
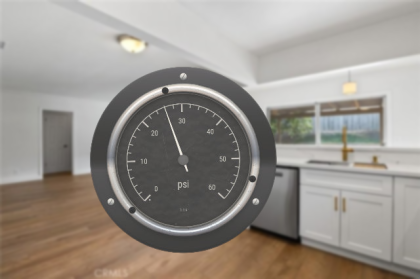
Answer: 26 psi
